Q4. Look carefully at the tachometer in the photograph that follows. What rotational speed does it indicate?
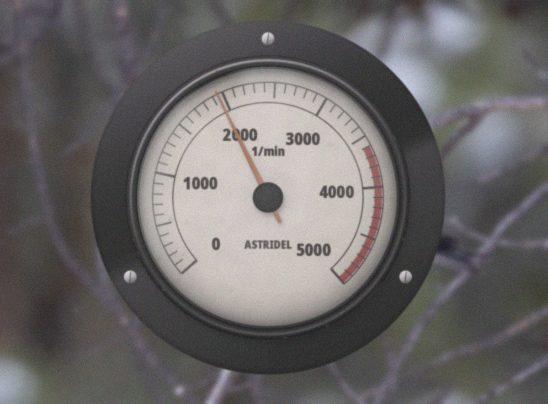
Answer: 1950 rpm
